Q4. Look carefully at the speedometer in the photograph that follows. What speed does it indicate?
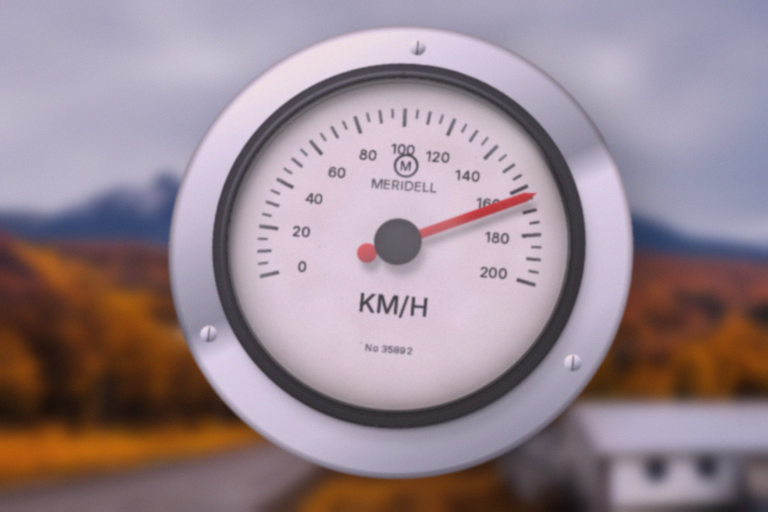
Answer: 165 km/h
